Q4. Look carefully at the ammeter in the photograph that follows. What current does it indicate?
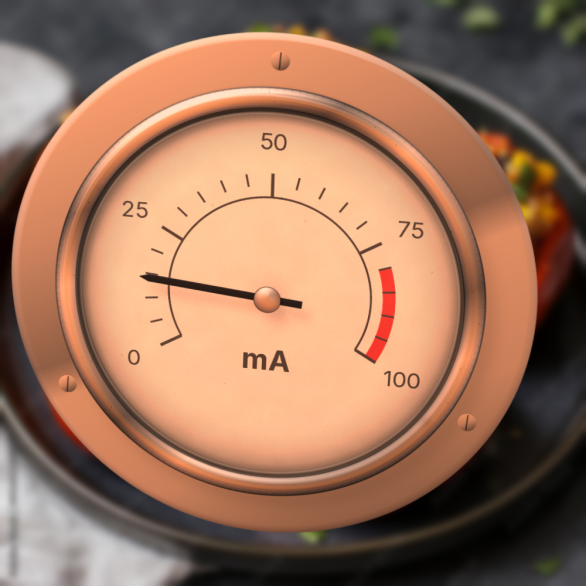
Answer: 15 mA
